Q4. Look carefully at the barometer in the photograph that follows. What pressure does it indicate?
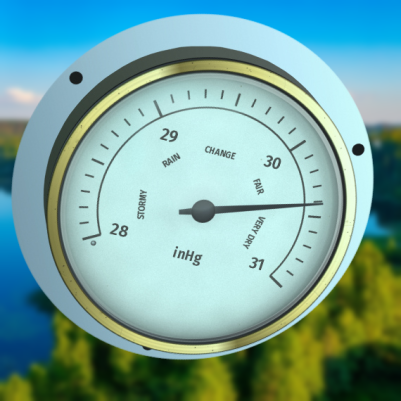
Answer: 30.4 inHg
